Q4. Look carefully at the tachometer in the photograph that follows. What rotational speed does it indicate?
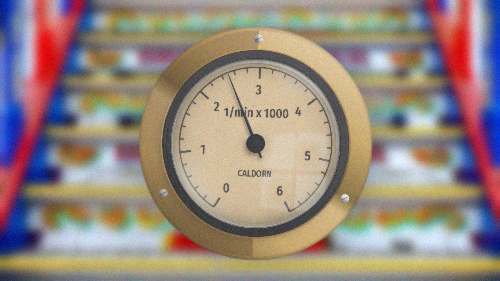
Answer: 2500 rpm
